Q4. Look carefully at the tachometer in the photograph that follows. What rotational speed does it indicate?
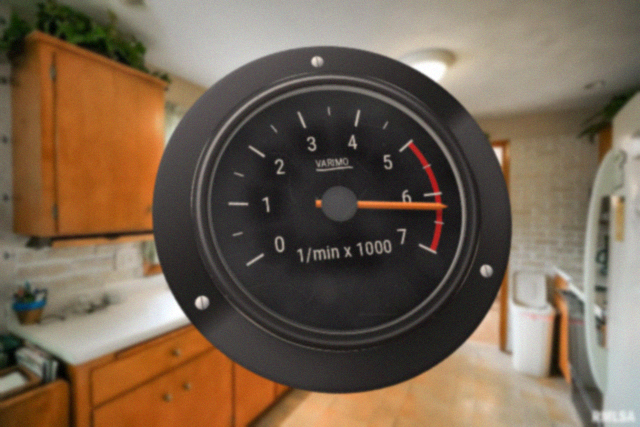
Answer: 6250 rpm
